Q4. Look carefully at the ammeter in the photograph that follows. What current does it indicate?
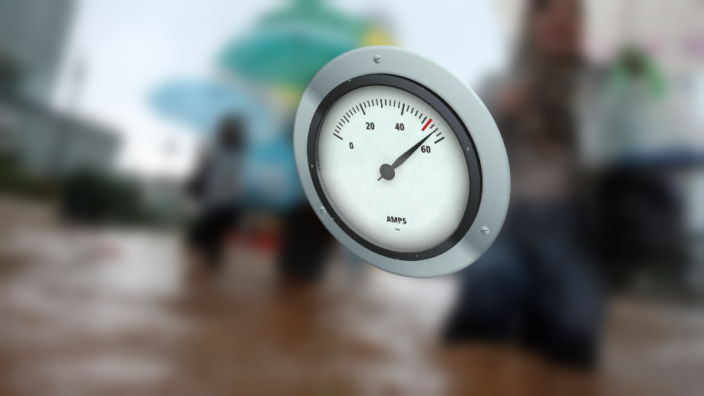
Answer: 56 A
